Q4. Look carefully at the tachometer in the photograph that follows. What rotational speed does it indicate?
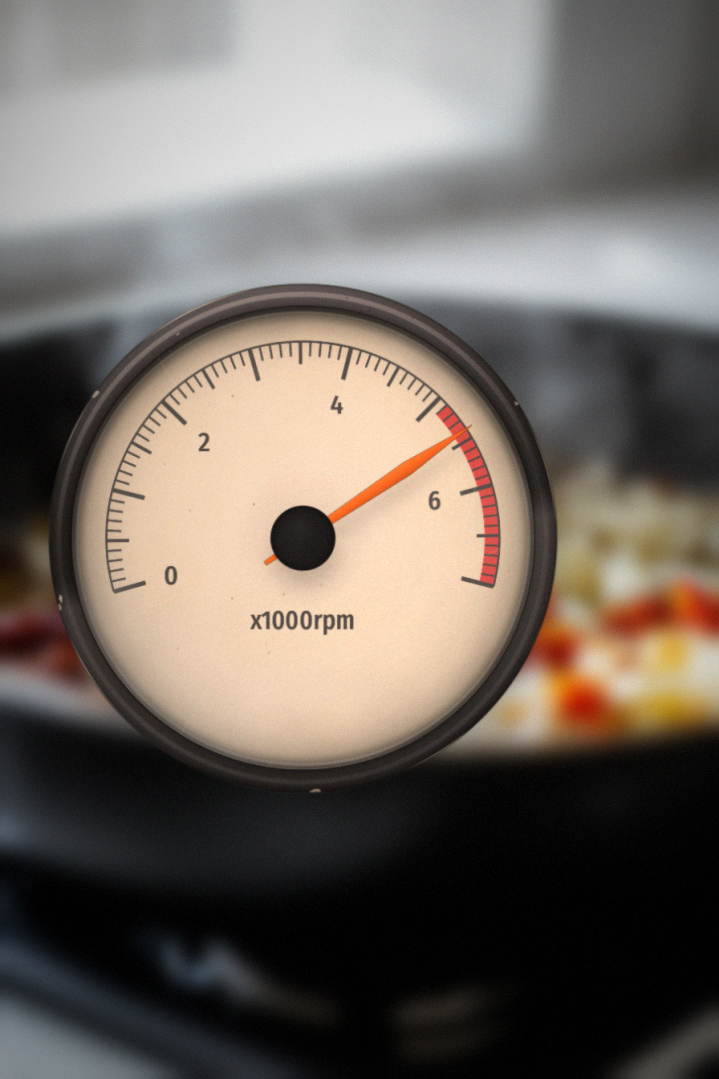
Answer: 5400 rpm
